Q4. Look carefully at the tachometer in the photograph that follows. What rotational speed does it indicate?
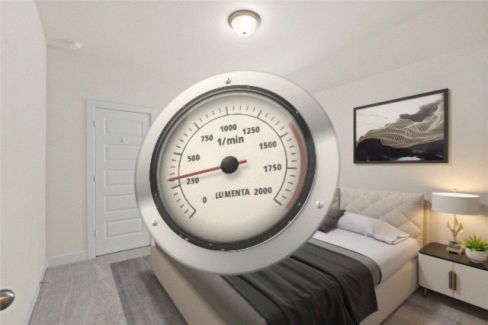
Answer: 300 rpm
